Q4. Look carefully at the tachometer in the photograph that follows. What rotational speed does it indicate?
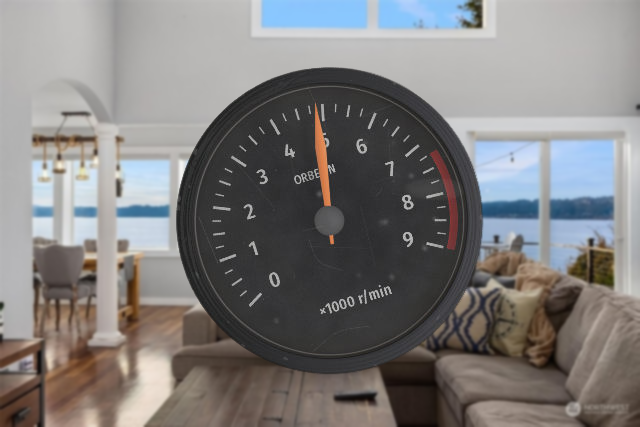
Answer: 4875 rpm
